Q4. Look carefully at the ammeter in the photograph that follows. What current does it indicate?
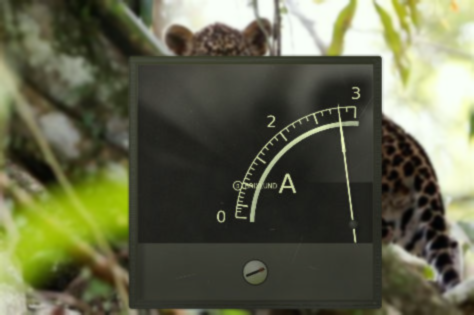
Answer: 2.8 A
